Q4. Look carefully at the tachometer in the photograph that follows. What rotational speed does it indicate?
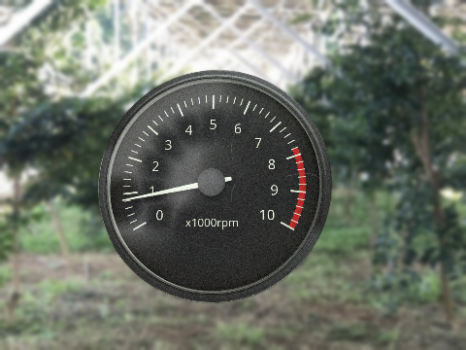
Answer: 800 rpm
